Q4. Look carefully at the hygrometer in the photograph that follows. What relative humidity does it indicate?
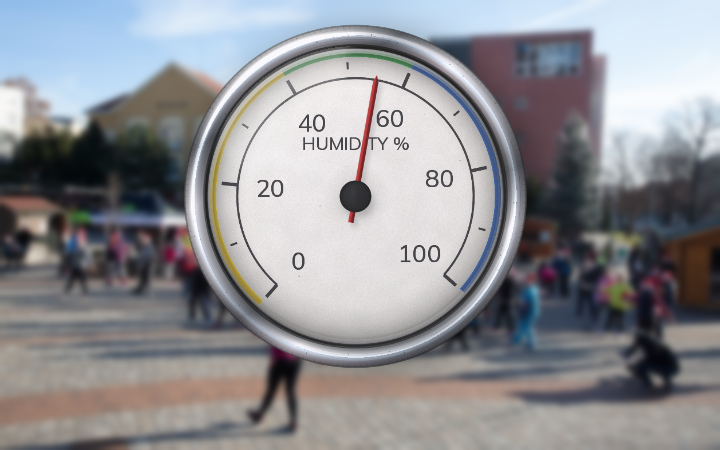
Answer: 55 %
